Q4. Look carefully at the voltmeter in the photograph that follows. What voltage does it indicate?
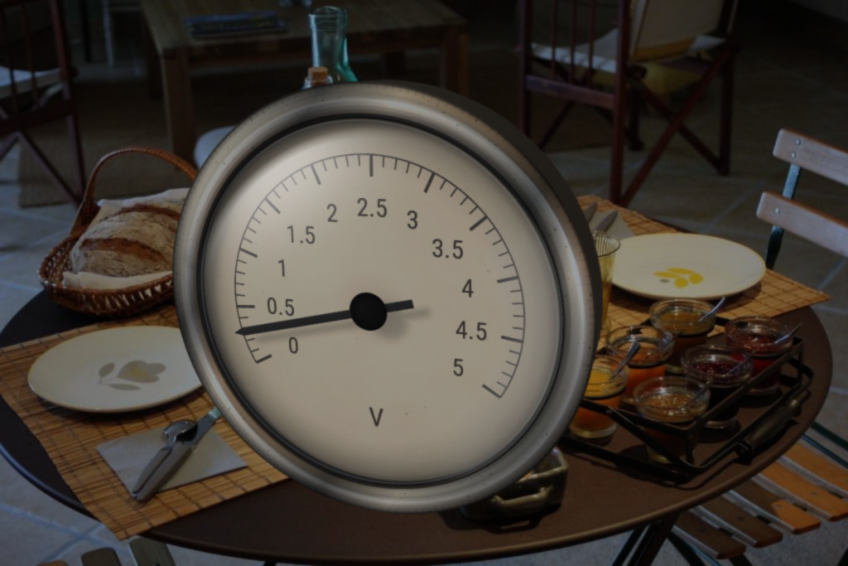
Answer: 0.3 V
